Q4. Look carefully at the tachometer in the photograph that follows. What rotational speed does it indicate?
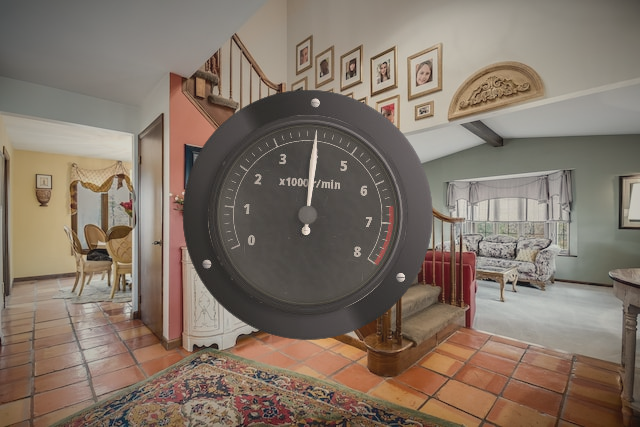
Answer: 4000 rpm
